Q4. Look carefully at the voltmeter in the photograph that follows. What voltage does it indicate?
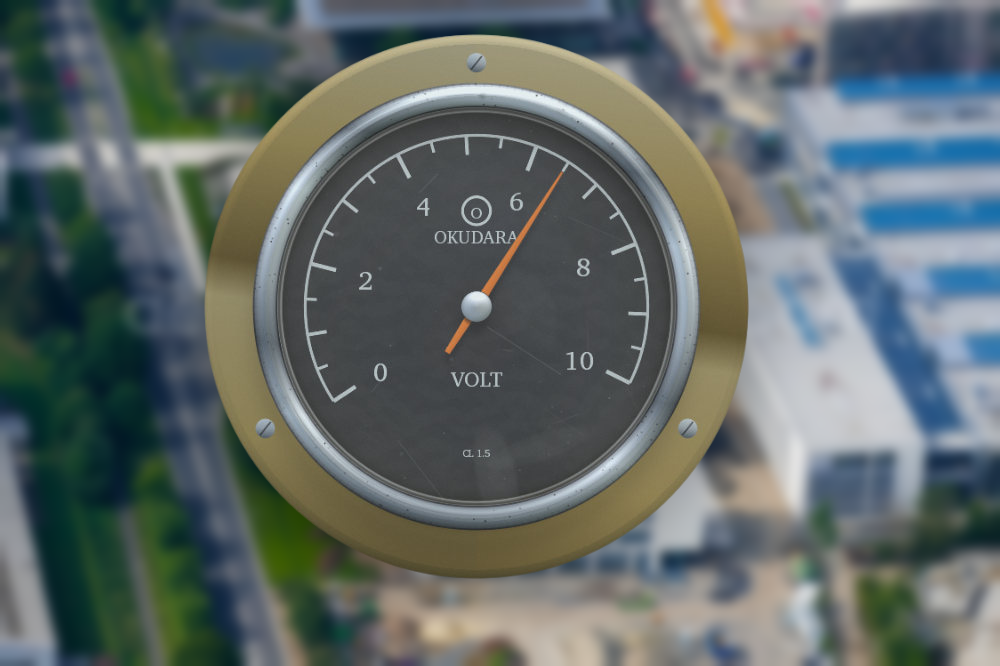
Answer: 6.5 V
